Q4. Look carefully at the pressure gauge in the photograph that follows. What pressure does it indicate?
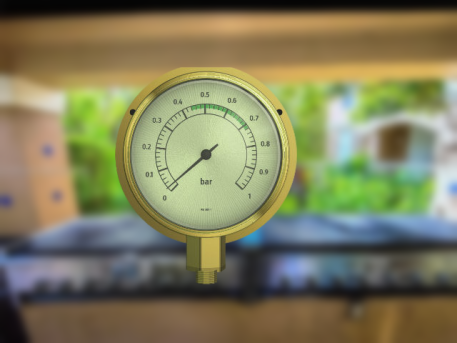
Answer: 0.02 bar
